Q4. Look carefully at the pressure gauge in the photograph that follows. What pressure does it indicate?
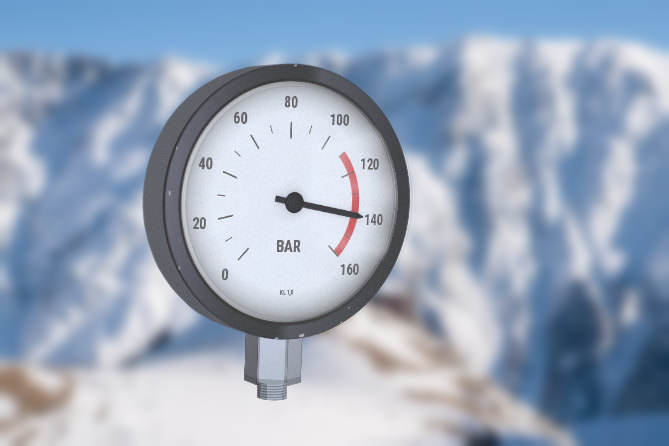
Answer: 140 bar
